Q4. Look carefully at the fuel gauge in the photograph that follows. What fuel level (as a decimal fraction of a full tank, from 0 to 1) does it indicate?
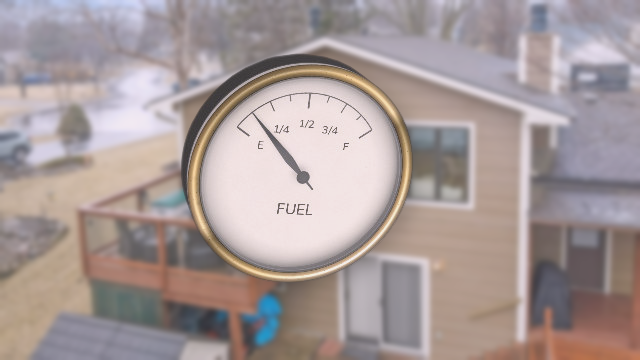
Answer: 0.125
